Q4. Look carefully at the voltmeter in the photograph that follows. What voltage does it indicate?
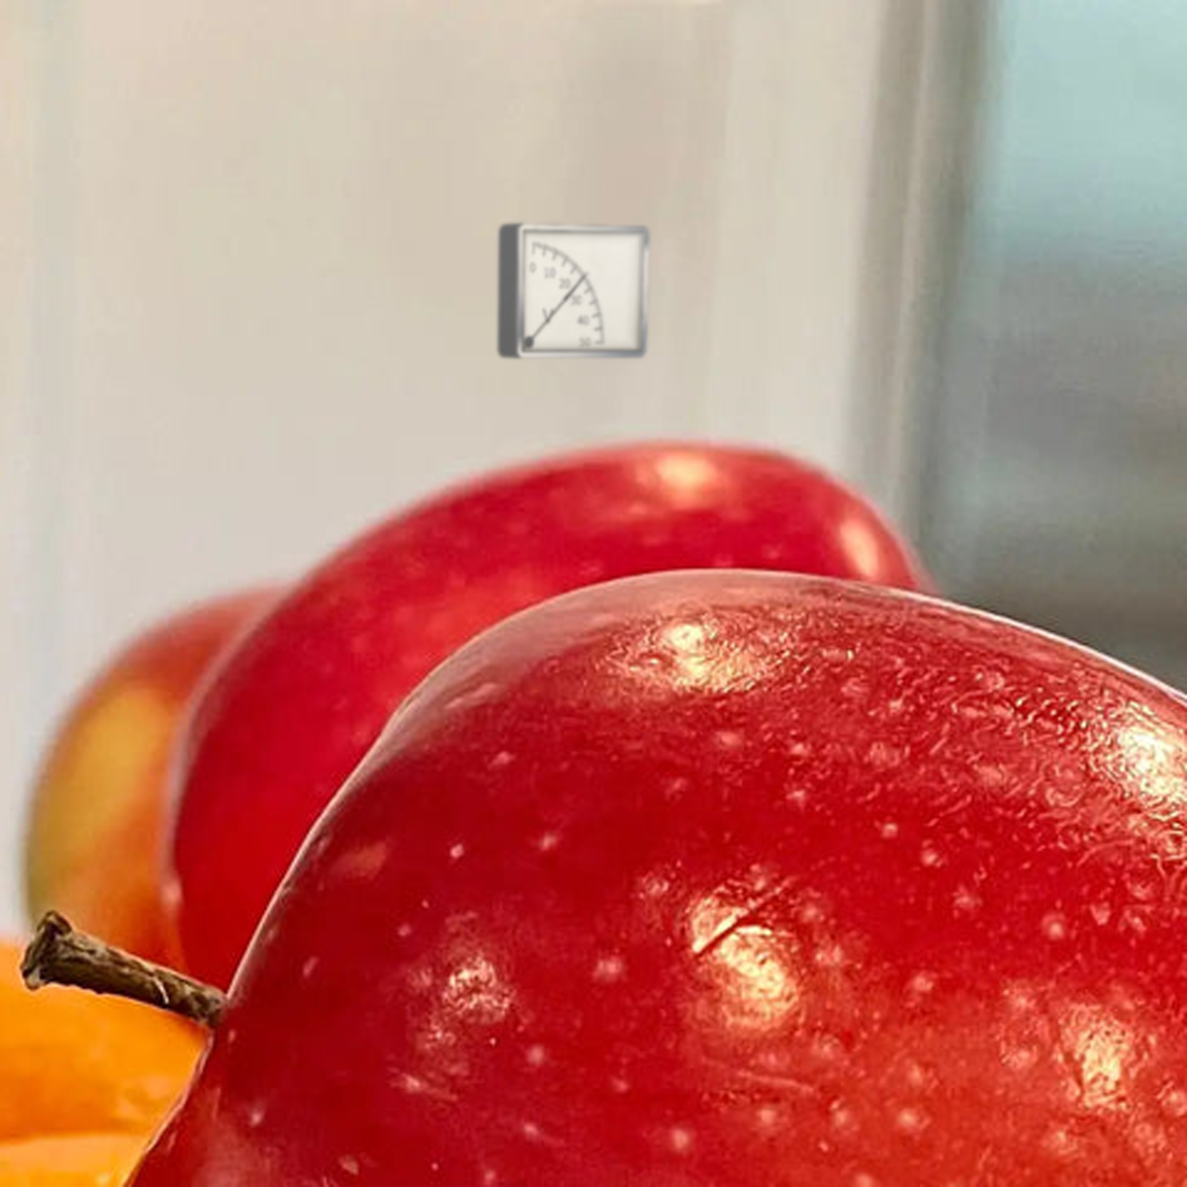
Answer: 25 V
